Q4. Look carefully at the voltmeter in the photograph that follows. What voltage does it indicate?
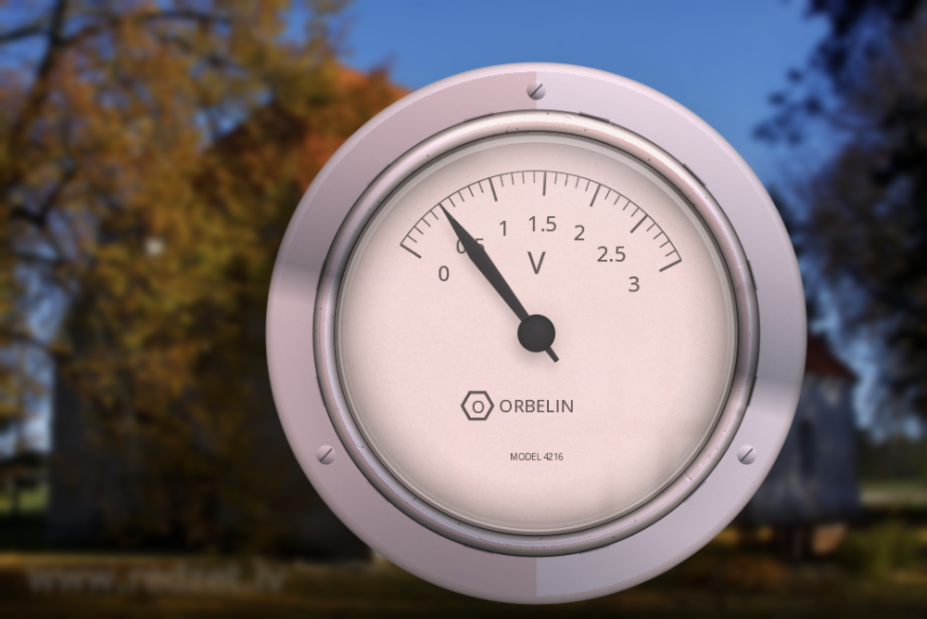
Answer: 0.5 V
